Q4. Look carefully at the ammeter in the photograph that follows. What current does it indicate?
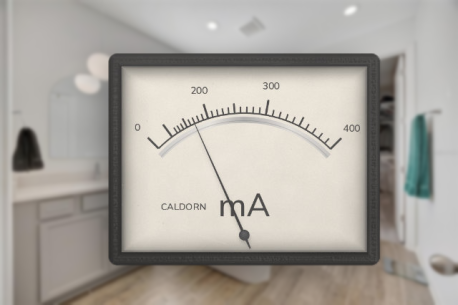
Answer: 170 mA
